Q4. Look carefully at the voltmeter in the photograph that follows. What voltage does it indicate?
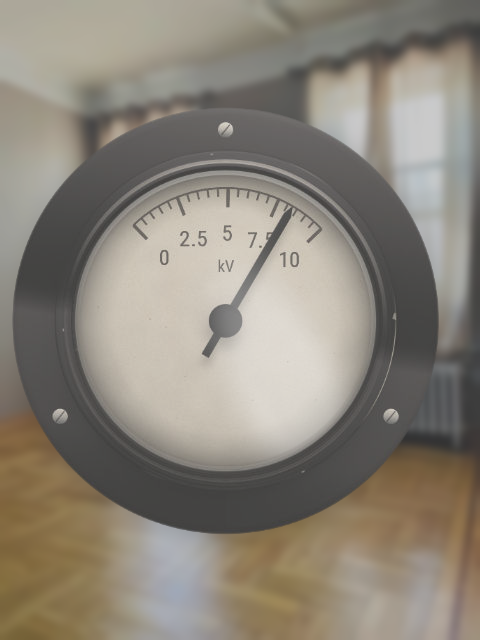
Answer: 8.25 kV
